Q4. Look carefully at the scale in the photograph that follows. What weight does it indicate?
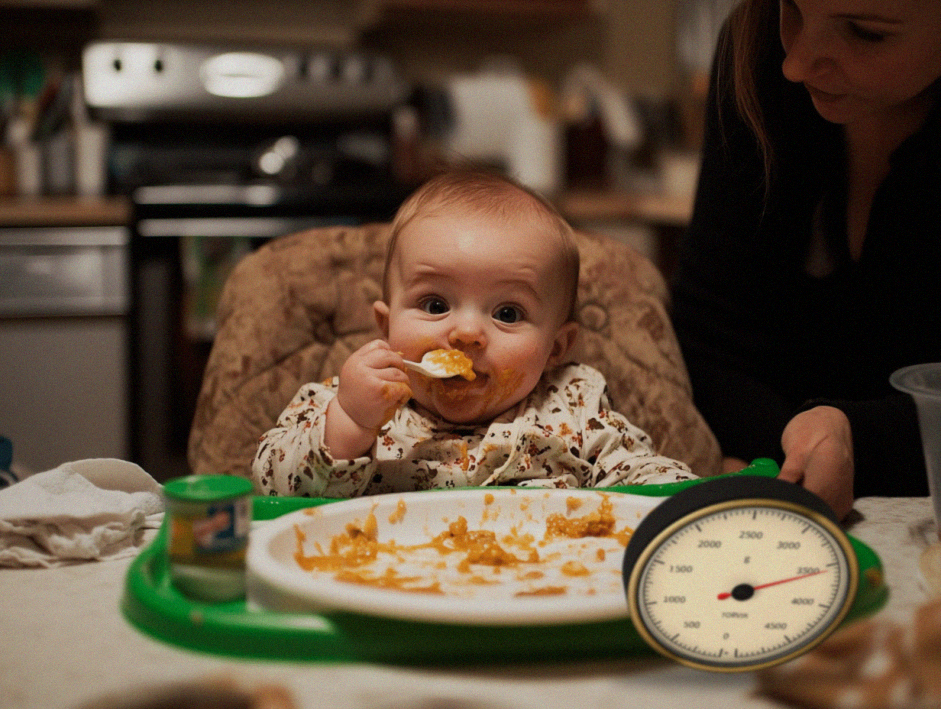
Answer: 3500 g
